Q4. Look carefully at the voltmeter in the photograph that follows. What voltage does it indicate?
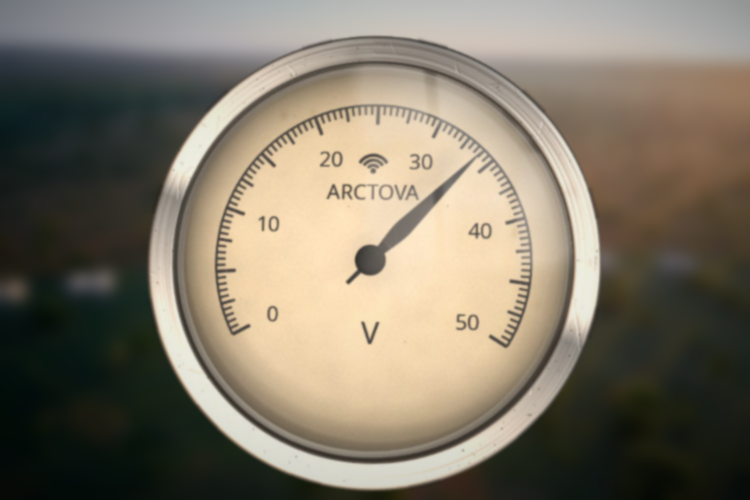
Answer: 34 V
